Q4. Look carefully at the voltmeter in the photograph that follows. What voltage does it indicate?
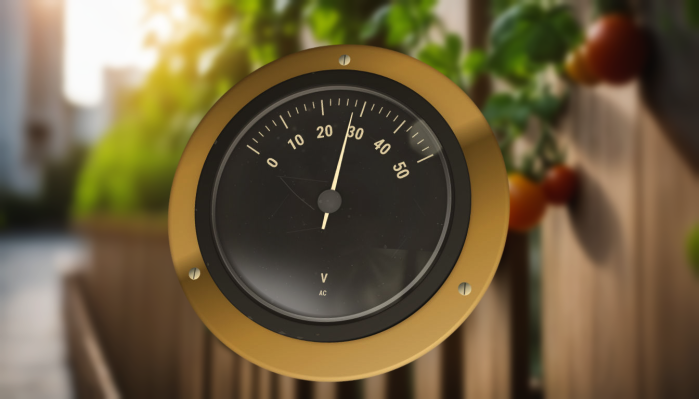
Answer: 28 V
